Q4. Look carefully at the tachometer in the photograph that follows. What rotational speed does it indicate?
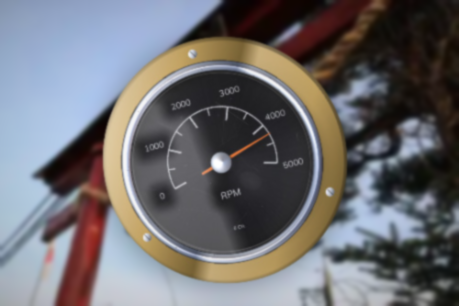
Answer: 4250 rpm
